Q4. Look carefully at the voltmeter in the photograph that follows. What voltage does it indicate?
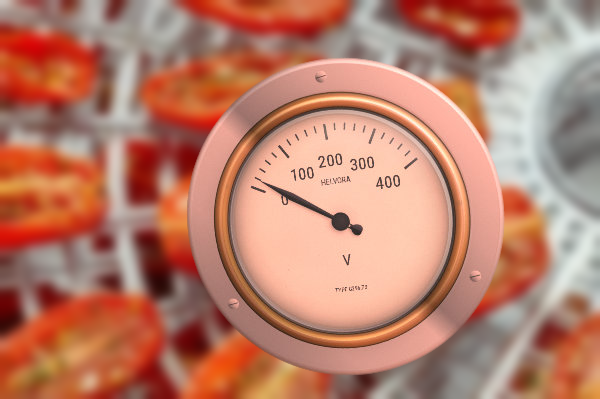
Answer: 20 V
